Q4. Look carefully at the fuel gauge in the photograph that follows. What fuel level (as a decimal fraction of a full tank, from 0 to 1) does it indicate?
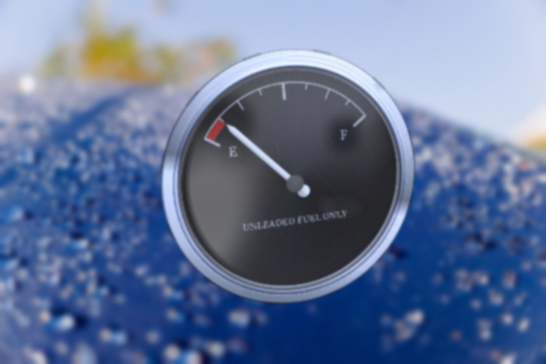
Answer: 0.125
